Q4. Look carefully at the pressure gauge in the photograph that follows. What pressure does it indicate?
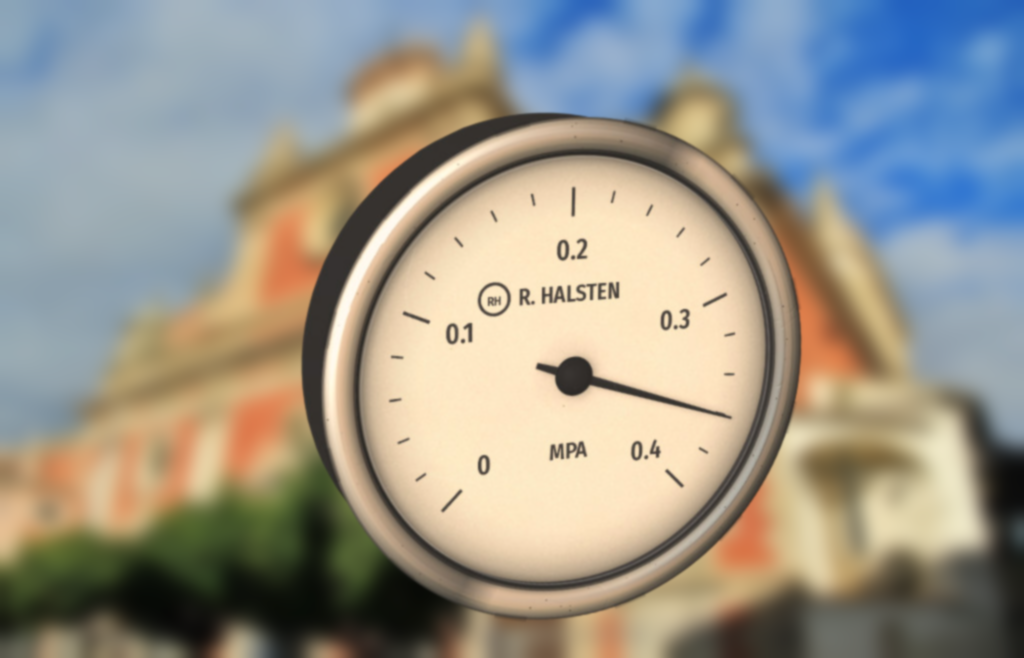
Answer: 0.36 MPa
